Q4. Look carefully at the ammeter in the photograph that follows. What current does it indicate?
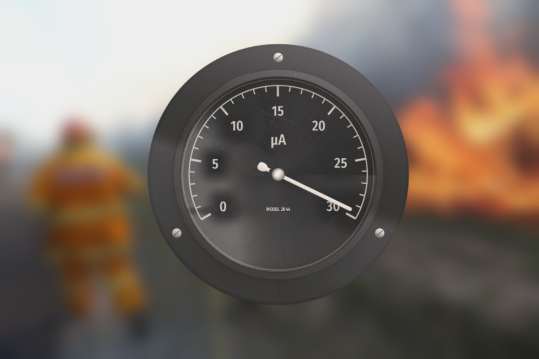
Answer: 29.5 µA
